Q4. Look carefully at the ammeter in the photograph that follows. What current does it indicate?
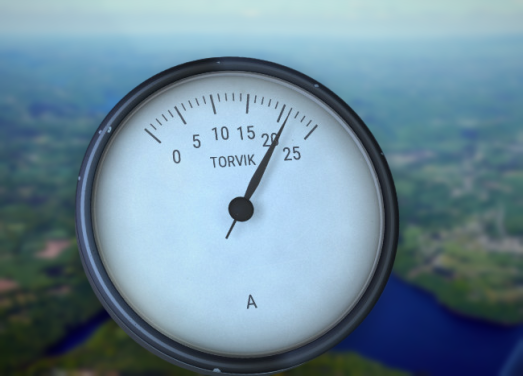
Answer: 21 A
